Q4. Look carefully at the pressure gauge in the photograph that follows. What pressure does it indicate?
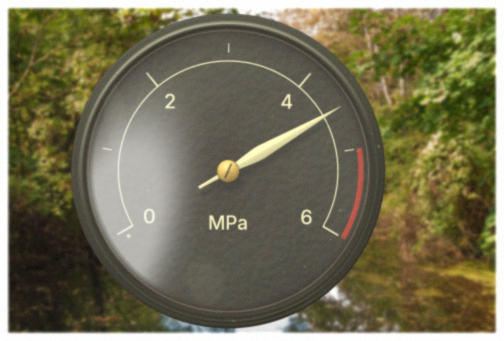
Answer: 4.5 MPa
